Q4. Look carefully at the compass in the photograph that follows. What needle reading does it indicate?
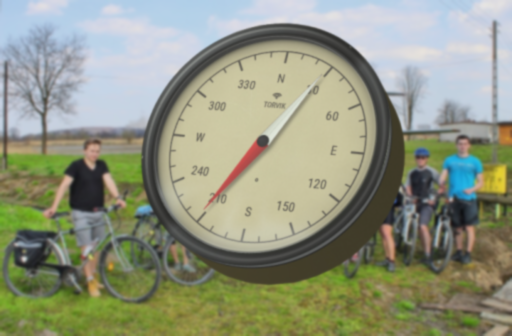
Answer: 210 °
